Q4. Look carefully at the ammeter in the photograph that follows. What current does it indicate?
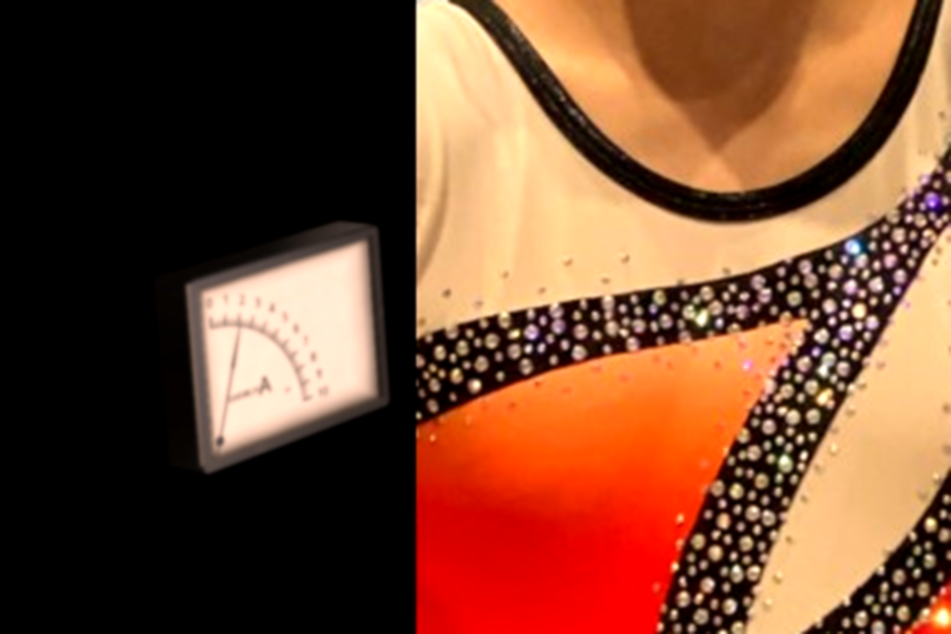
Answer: 2 A
